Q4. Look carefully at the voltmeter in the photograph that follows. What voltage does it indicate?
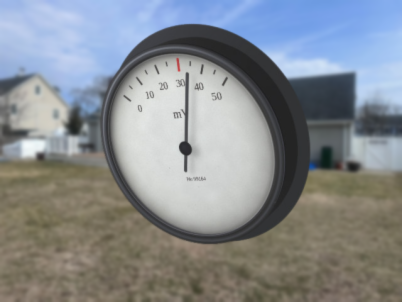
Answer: 35 mV
